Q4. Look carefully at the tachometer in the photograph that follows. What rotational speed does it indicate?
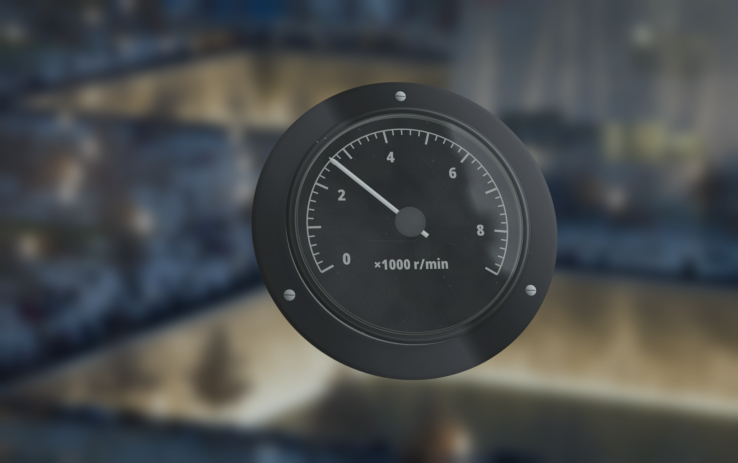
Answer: 2600 rpm
